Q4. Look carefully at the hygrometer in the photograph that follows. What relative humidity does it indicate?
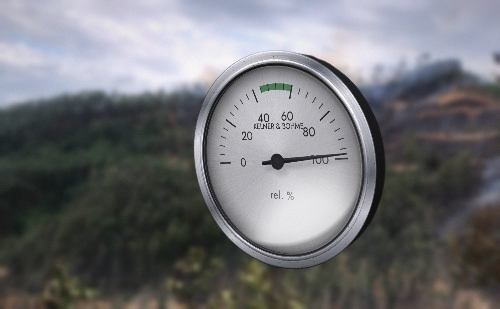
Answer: 98 %
